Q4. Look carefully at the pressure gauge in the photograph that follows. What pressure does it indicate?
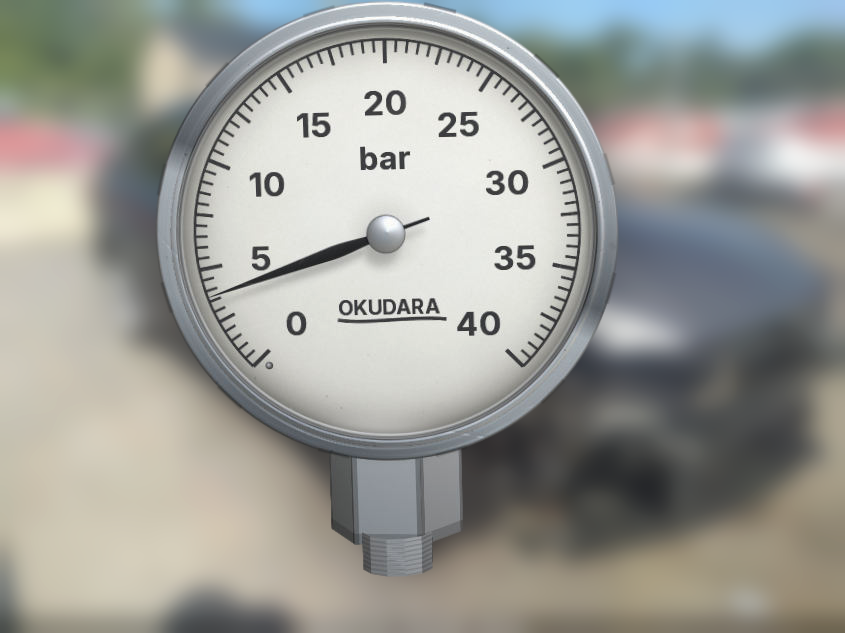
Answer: 3.75 bar
